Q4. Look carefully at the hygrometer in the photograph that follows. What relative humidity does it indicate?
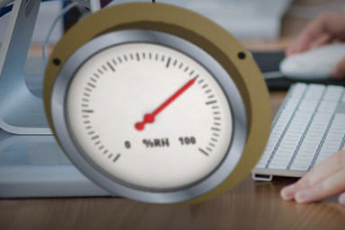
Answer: 70 %
